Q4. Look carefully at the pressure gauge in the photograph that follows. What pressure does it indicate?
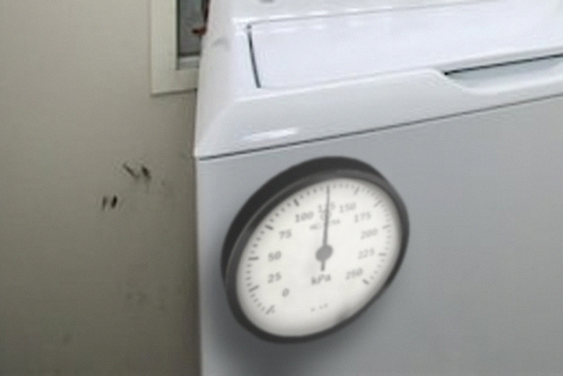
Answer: 125 kPa
